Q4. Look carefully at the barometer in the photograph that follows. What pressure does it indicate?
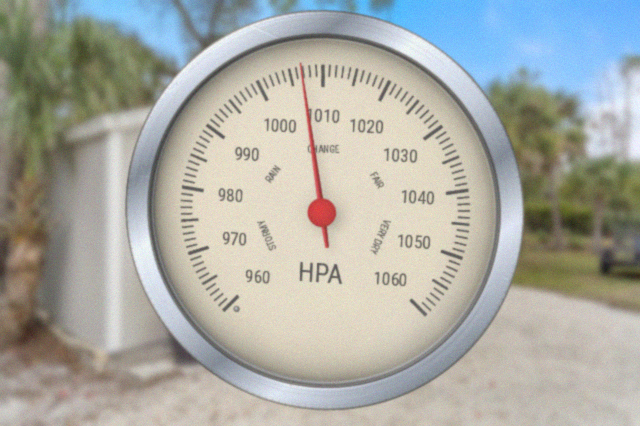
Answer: 1007 hPa
